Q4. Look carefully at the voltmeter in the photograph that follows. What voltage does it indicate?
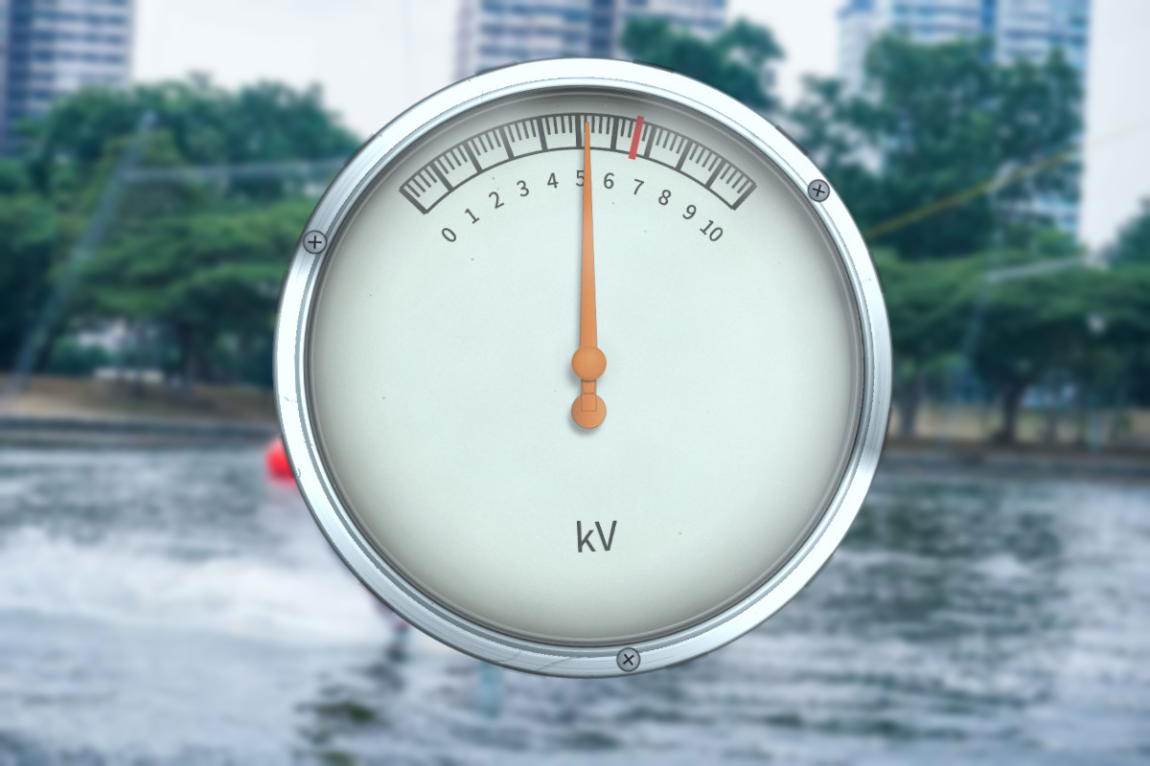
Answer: 5.2 kV
